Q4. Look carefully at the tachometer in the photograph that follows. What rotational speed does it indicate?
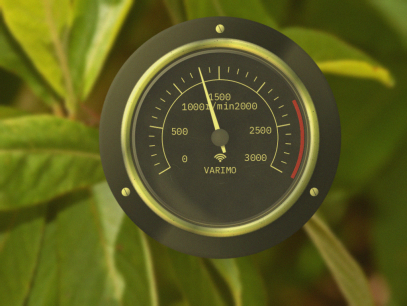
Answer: 1300 rpm
